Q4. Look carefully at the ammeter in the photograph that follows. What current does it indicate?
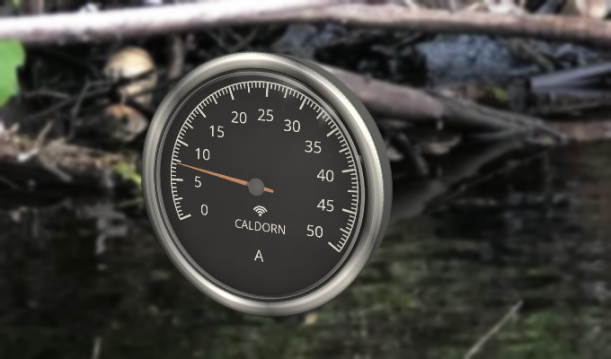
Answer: 7.5 A
